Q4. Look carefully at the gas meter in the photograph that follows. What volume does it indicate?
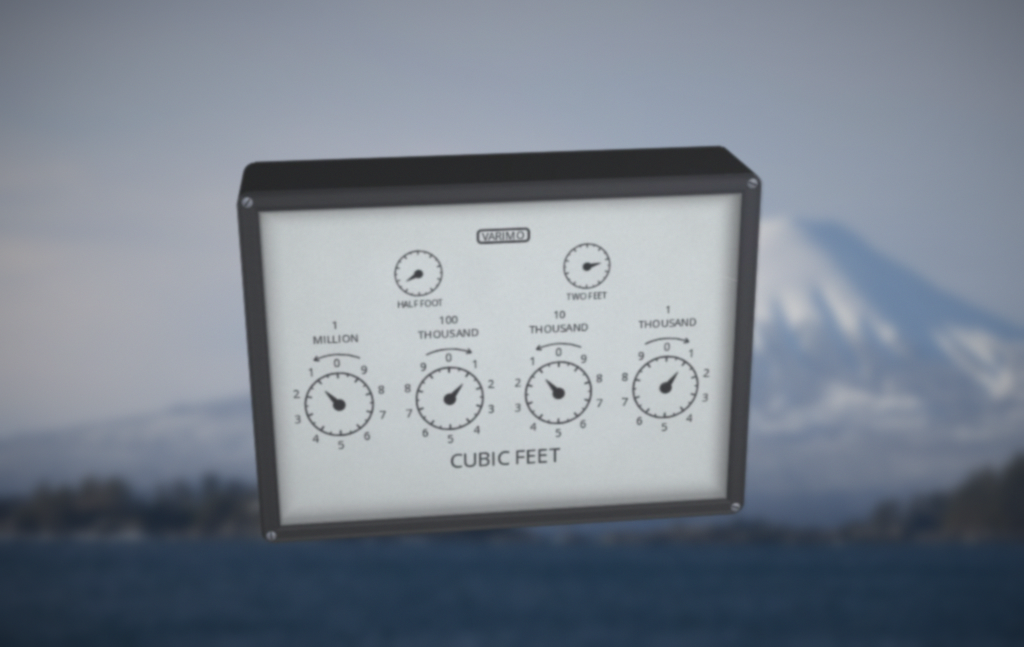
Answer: 111100 ft³
